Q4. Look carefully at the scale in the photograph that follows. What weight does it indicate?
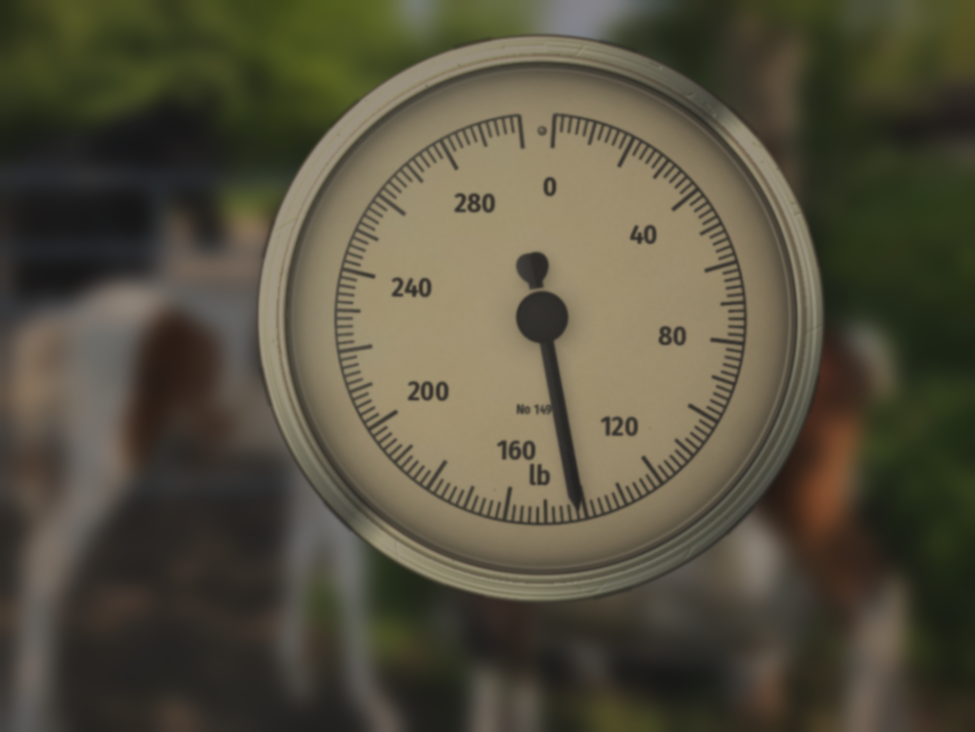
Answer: 142 lb
